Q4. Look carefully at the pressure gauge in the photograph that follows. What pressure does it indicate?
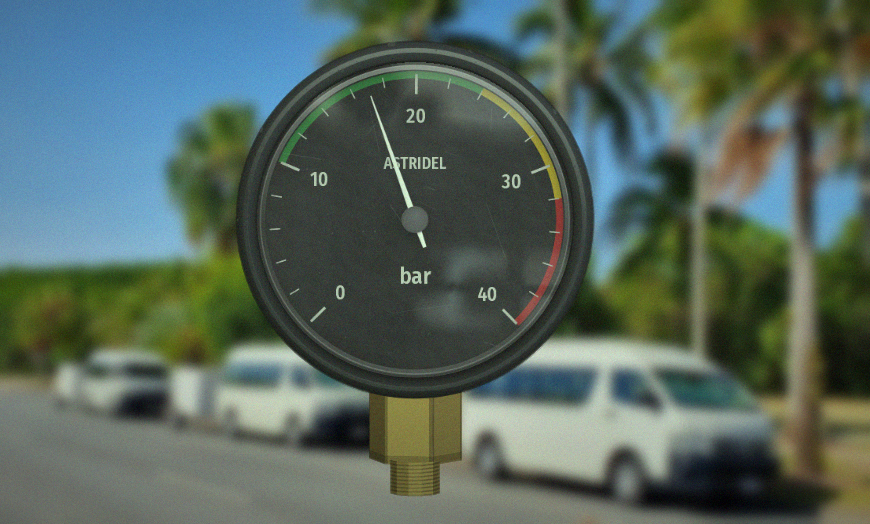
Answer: 17 bar
